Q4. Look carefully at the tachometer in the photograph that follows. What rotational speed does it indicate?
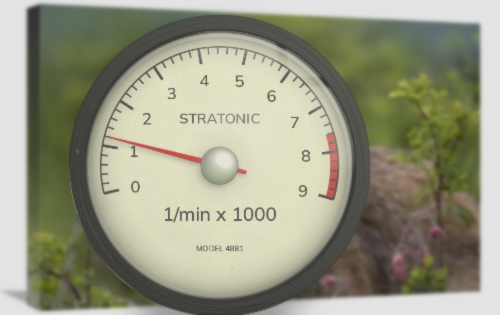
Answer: 1200 rpm
